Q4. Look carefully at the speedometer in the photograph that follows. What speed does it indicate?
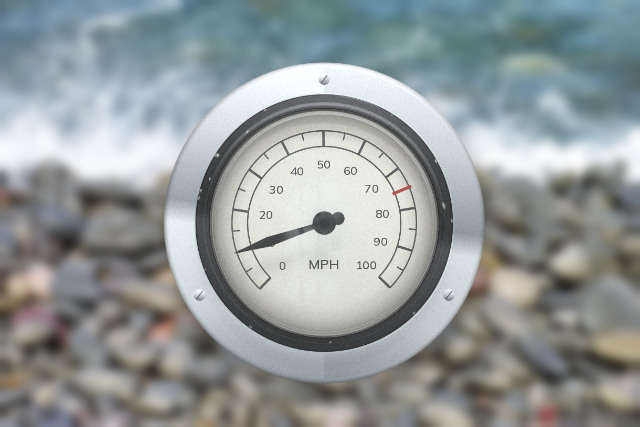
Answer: 10 mph
